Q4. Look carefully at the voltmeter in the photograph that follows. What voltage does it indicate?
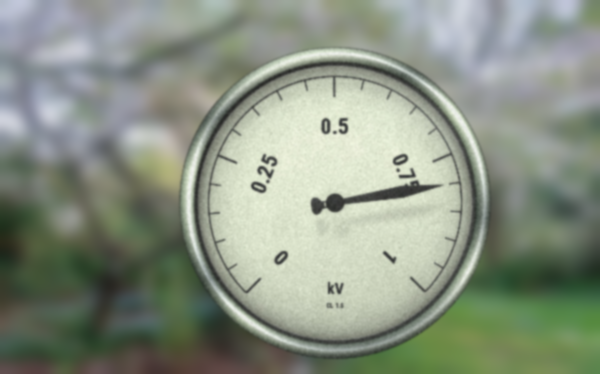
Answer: 0.8 kV
